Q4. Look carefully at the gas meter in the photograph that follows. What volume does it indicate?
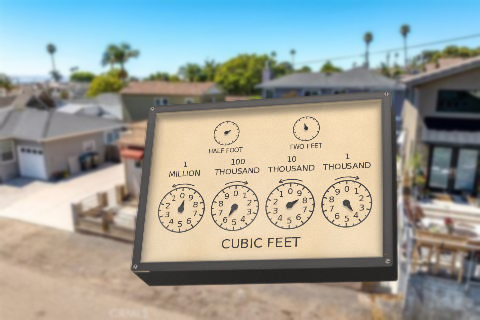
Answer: 958400 ft³
